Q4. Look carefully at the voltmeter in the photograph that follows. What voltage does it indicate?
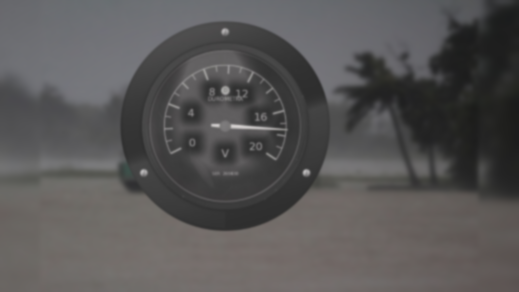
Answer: 17.5 V
